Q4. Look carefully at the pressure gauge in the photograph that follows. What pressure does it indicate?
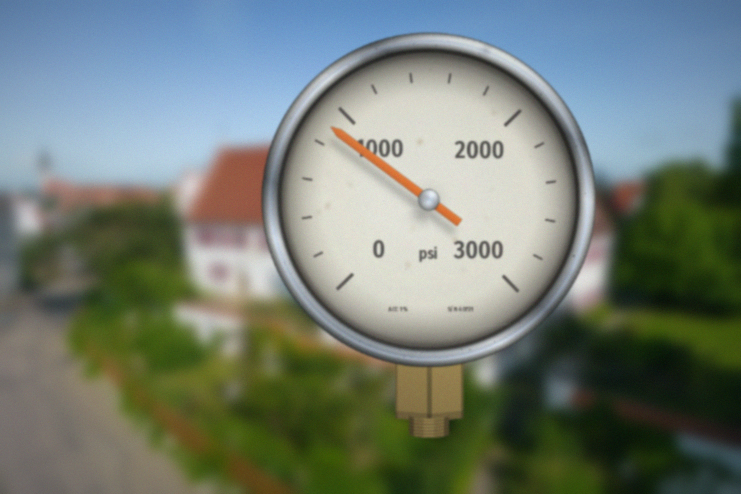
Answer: 900 psi
